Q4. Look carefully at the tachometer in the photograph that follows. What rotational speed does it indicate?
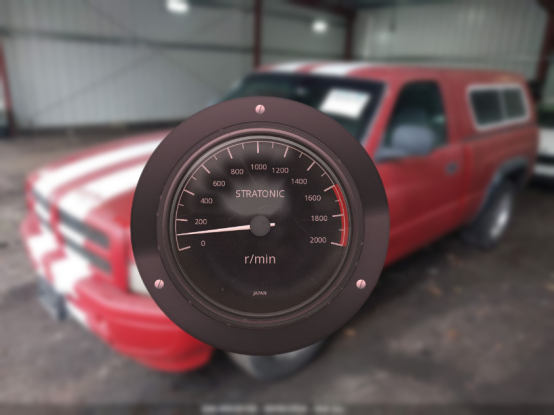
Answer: 100 rpm
